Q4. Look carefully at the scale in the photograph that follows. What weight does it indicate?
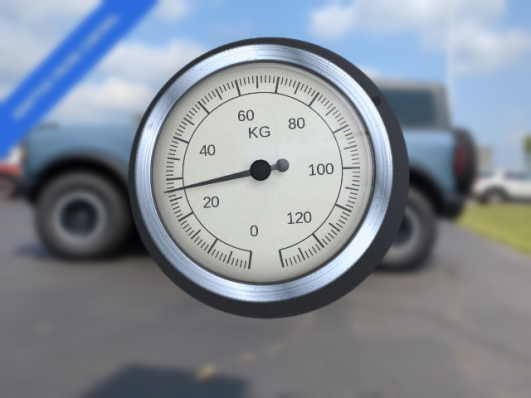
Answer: 27 kg
